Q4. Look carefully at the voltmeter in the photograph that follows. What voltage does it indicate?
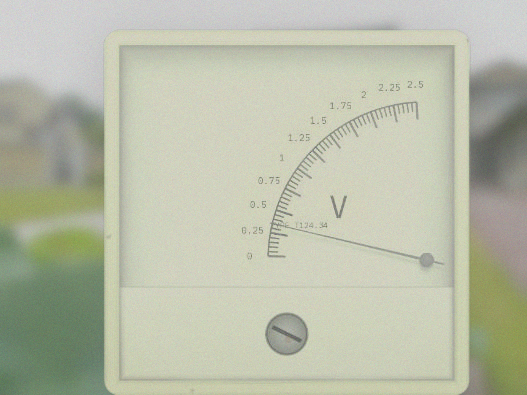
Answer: 0.35 V
